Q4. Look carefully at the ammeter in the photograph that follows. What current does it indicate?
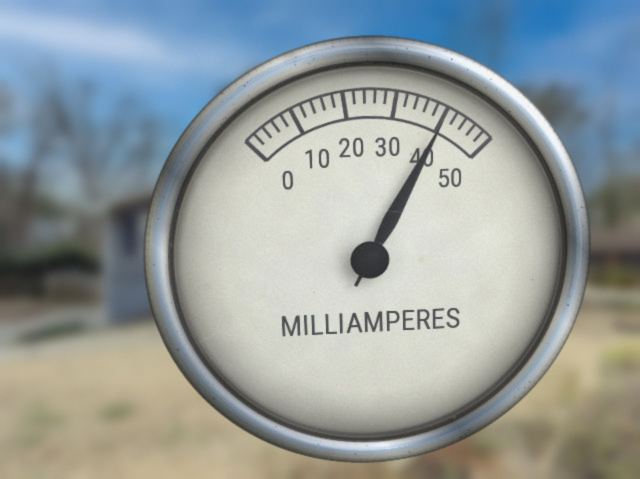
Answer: 40 mA
